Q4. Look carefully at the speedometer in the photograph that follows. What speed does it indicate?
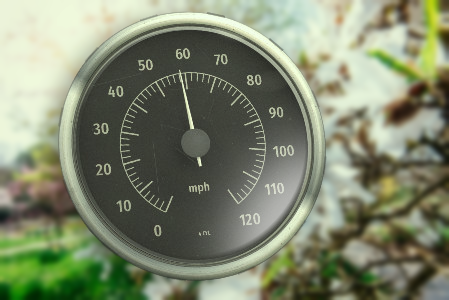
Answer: 58 mph
